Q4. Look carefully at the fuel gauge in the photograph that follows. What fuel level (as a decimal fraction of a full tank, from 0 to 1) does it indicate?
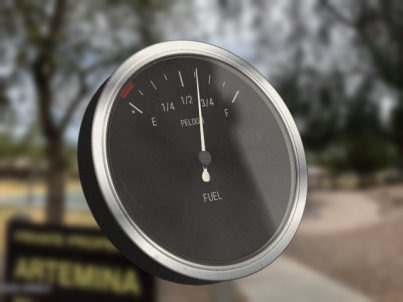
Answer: 0.625
